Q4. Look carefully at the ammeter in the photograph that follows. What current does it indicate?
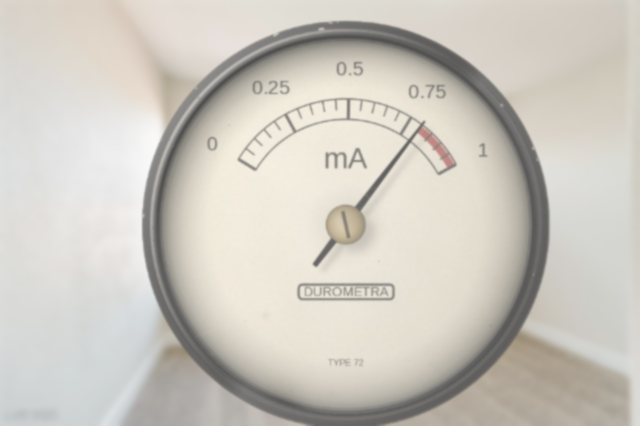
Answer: 0.8 mA
